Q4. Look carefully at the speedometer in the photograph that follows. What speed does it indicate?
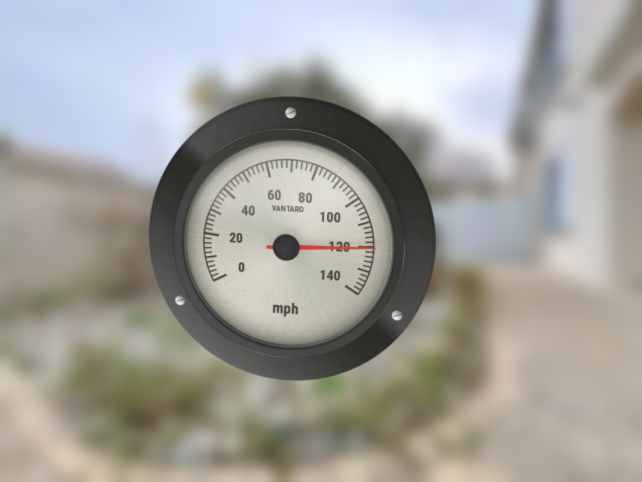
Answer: 120 mph
